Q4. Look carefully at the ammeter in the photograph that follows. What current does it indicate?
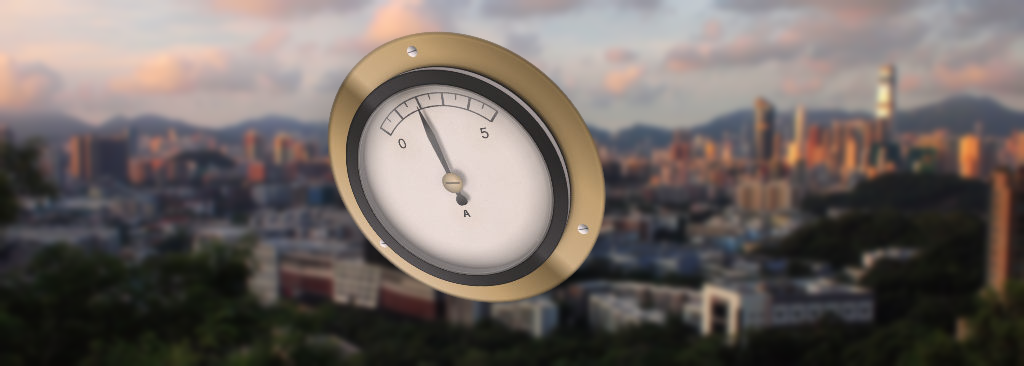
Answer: 2 A
